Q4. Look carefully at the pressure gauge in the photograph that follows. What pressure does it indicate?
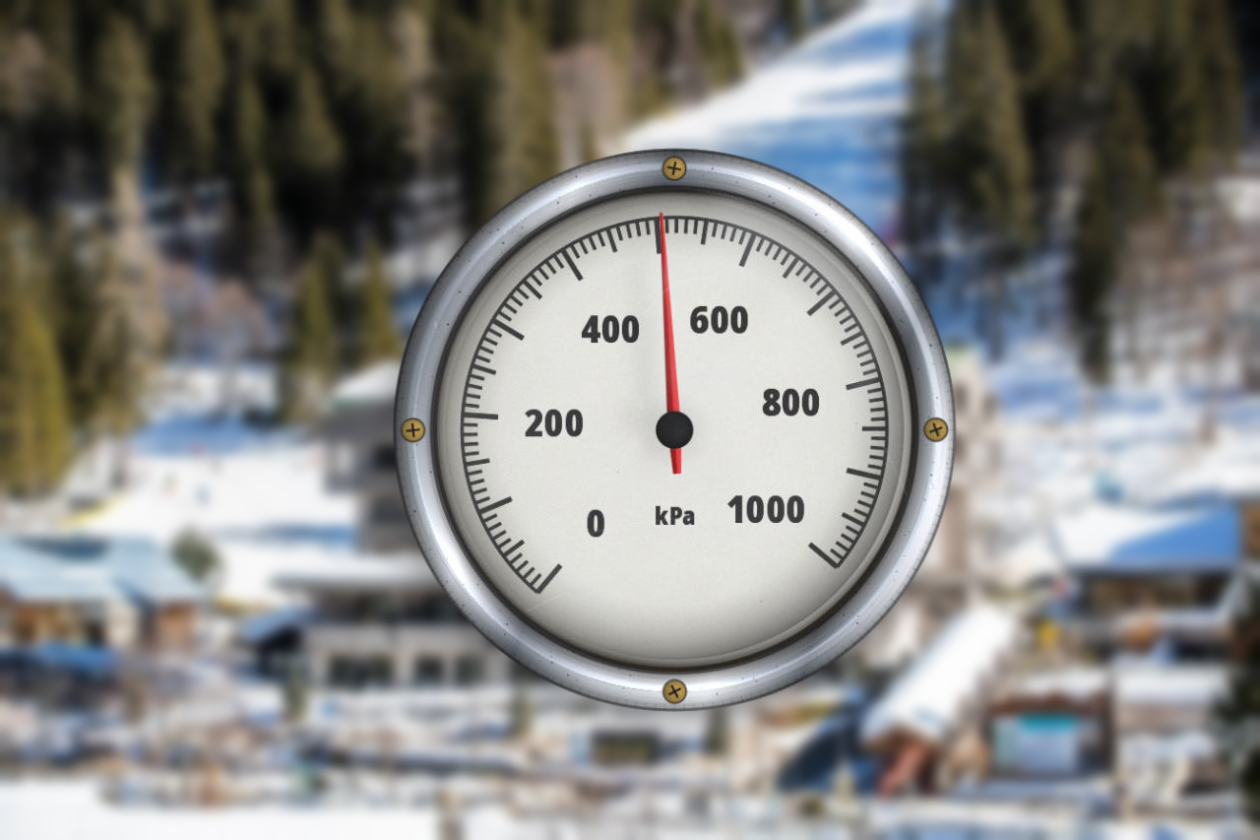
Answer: 505 kPa
